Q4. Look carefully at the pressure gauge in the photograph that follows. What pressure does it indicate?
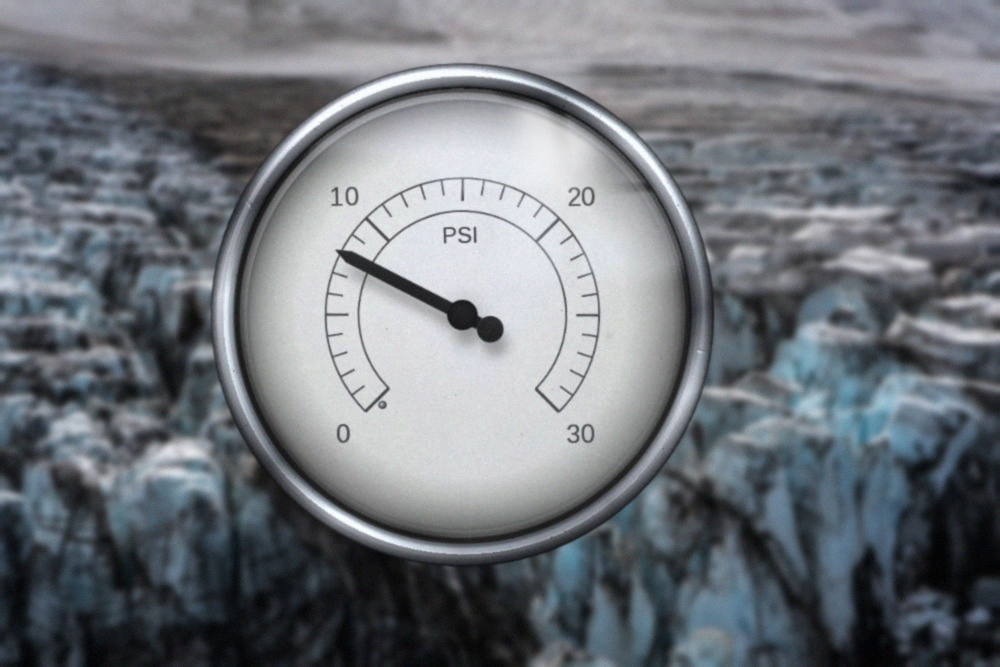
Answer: 8 psi
